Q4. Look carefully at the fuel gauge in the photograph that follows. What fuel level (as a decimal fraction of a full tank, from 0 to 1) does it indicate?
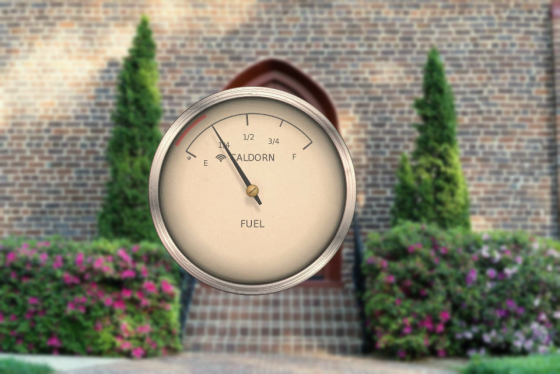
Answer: 0.25
